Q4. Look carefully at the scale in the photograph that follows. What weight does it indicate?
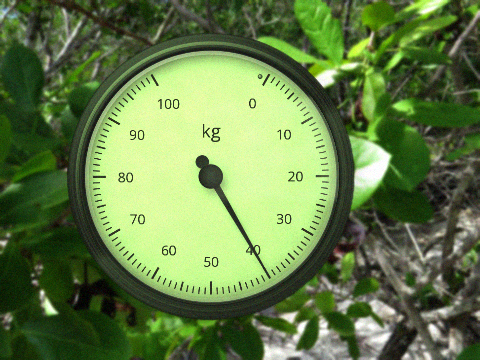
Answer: 40 kg
